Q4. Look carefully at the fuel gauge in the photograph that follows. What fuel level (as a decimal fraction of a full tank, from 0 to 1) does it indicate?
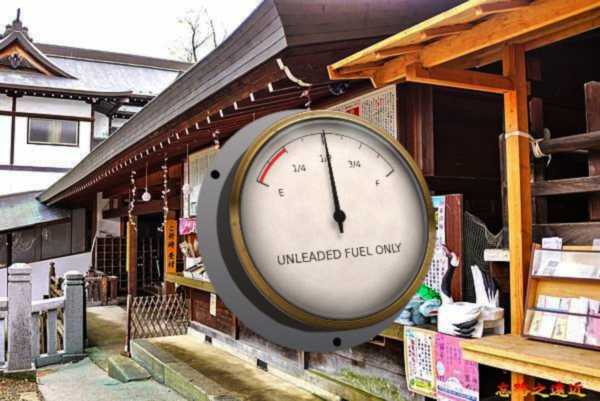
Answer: 0.5
